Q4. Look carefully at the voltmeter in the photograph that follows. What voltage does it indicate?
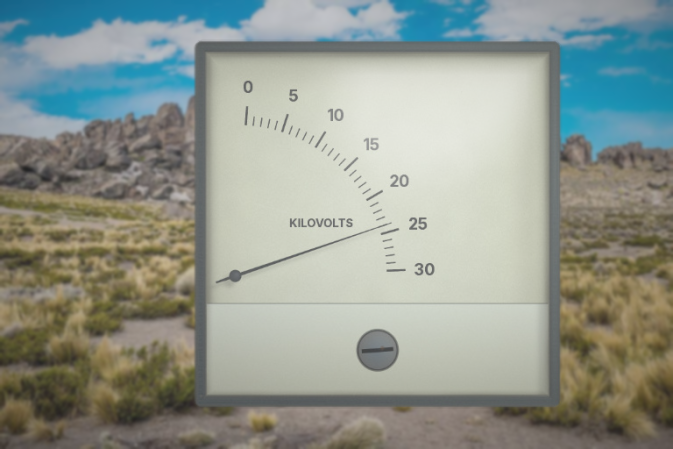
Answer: 24 kV
